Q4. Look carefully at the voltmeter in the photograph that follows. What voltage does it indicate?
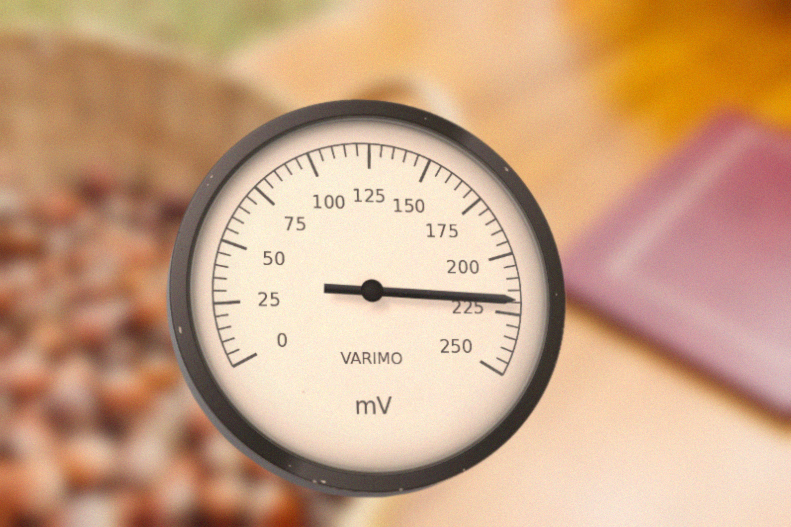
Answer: 220 mV
